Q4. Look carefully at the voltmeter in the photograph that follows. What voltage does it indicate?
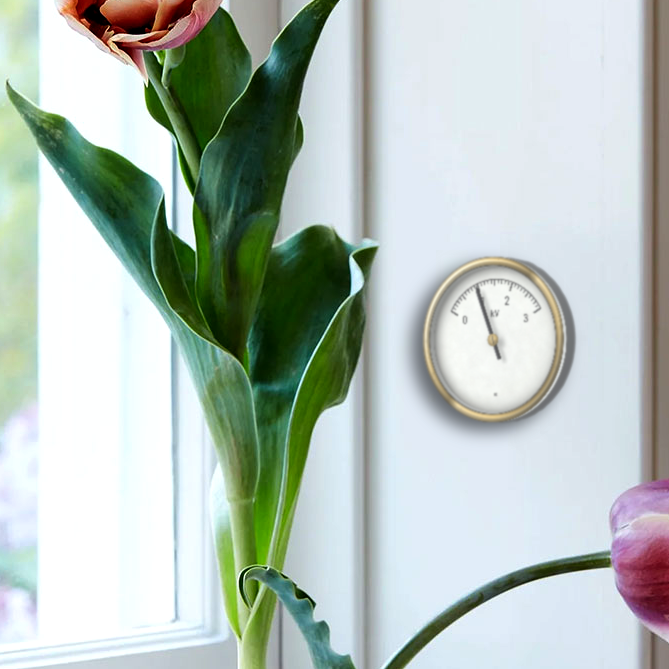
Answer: 1 kV
